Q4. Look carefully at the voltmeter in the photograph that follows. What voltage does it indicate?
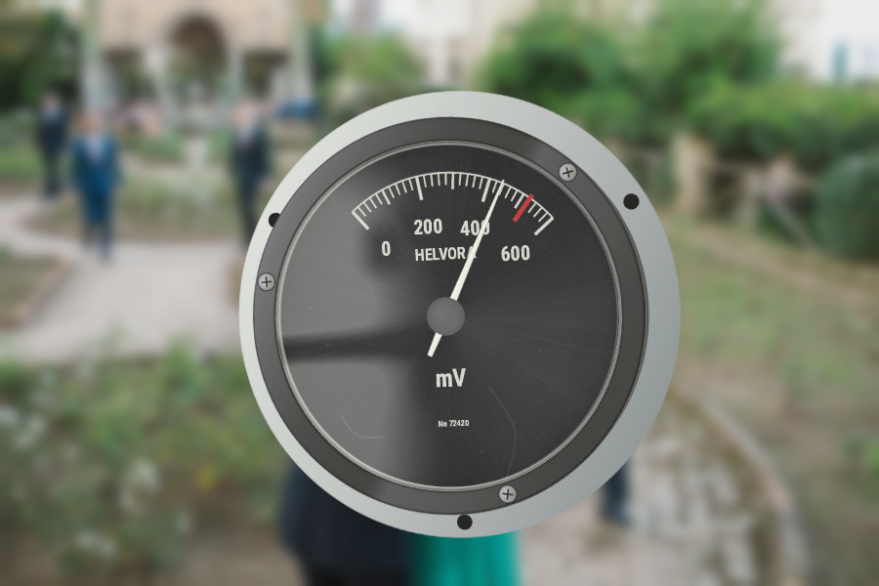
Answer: 440 mV
